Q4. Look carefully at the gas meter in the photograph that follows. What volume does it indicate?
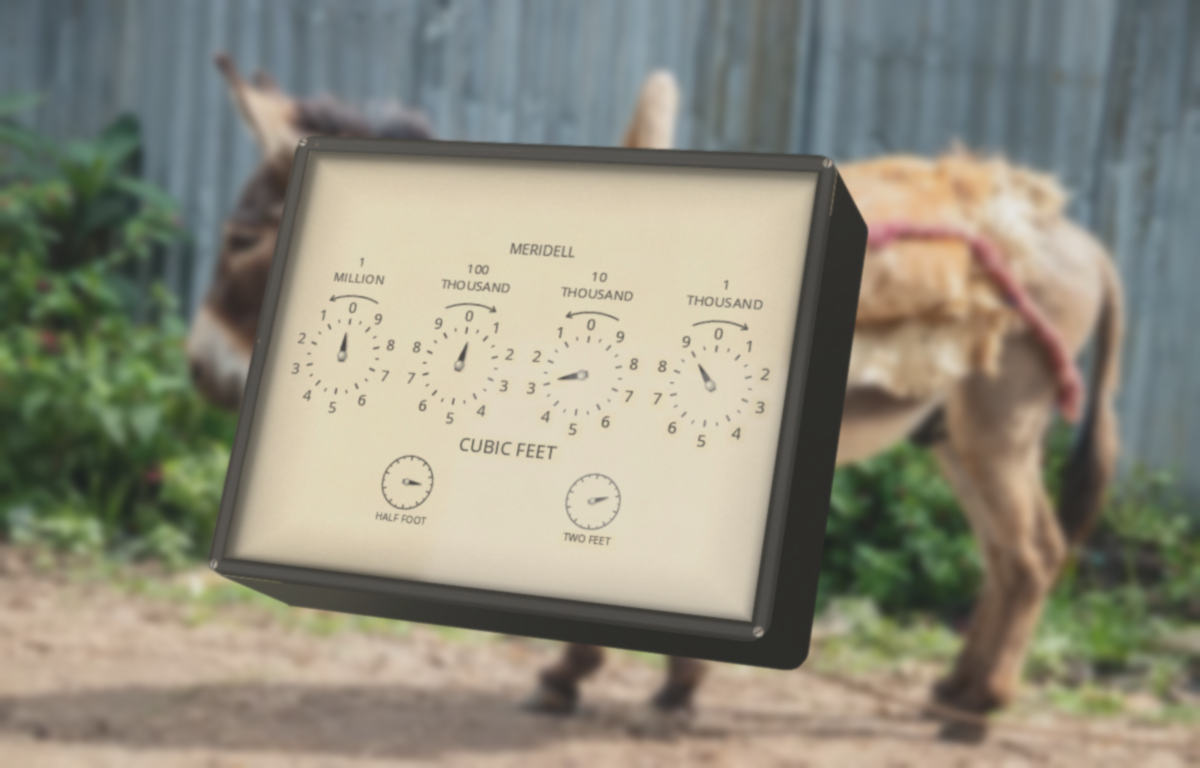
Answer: 2900 ft³
